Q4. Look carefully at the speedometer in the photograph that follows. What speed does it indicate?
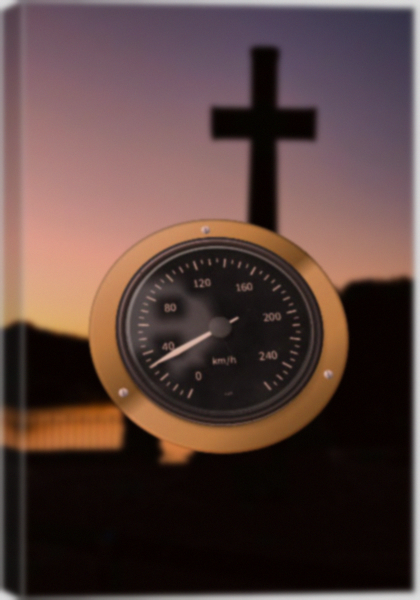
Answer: 30 km/h
